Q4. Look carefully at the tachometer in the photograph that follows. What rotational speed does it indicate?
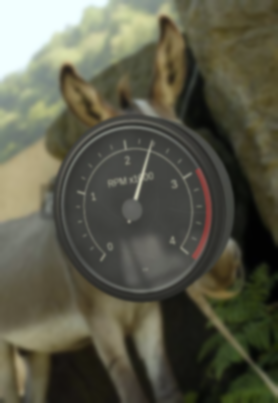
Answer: 2400 rpm
